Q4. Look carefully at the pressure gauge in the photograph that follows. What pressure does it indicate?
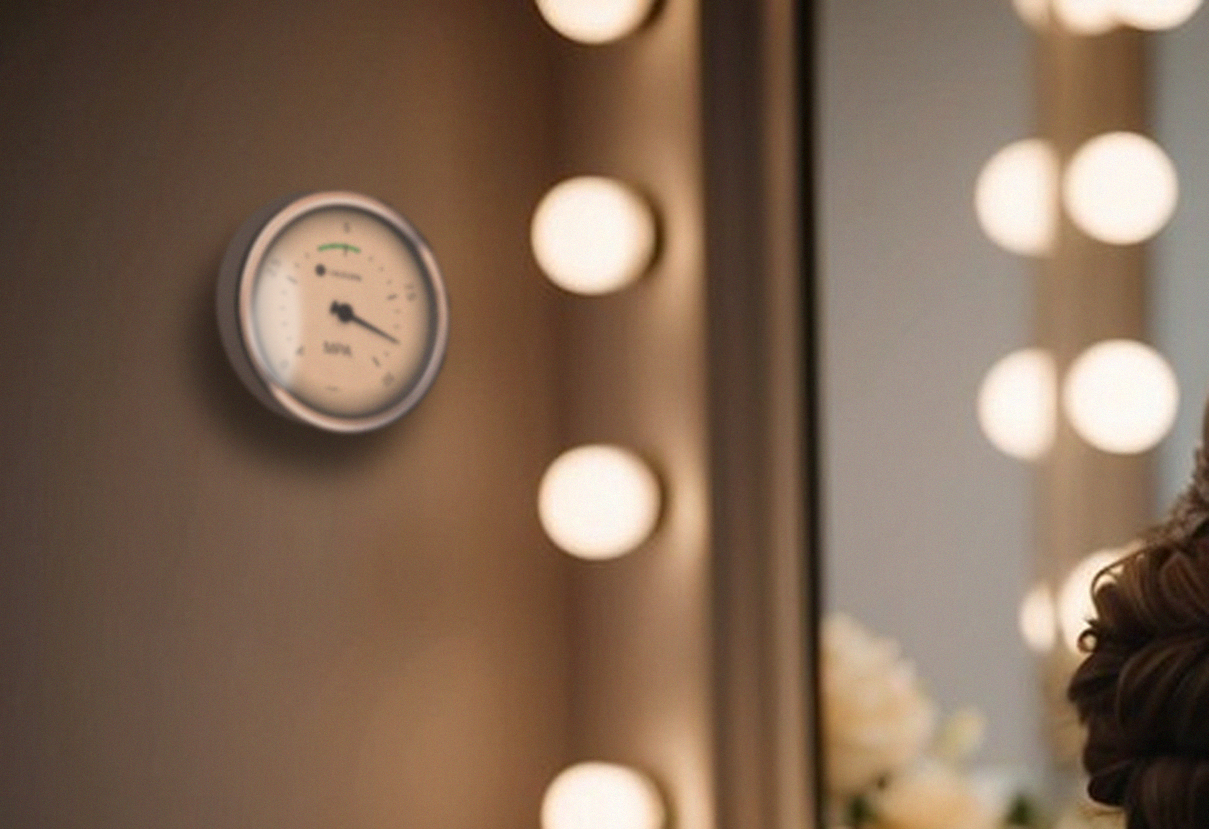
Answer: 9 MPa
